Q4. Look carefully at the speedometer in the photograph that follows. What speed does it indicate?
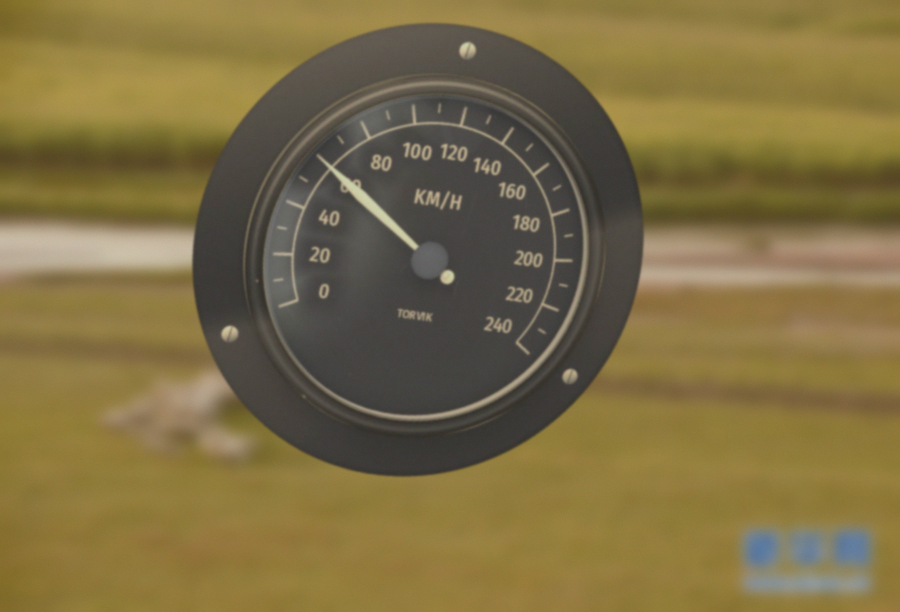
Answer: 60 km/h
